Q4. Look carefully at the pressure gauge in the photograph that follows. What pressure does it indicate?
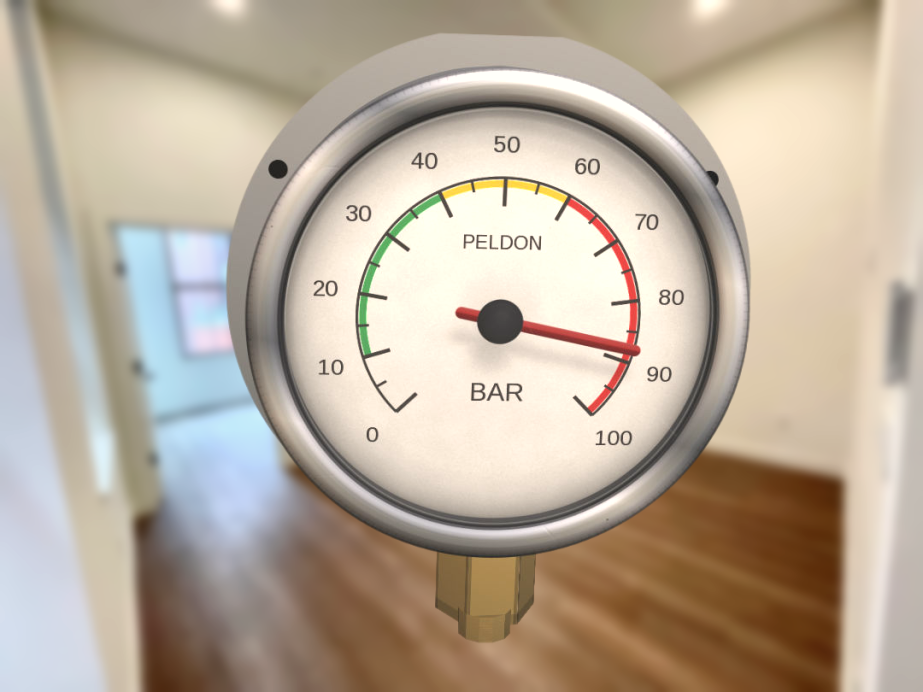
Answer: 87.5 bar
